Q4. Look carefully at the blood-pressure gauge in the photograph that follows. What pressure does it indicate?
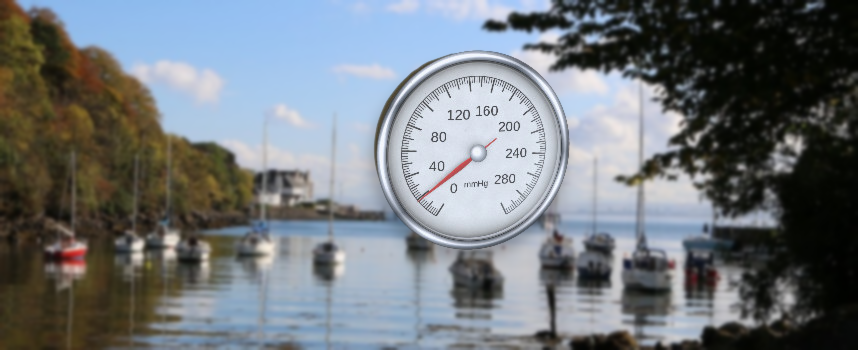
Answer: 20 mmHg
